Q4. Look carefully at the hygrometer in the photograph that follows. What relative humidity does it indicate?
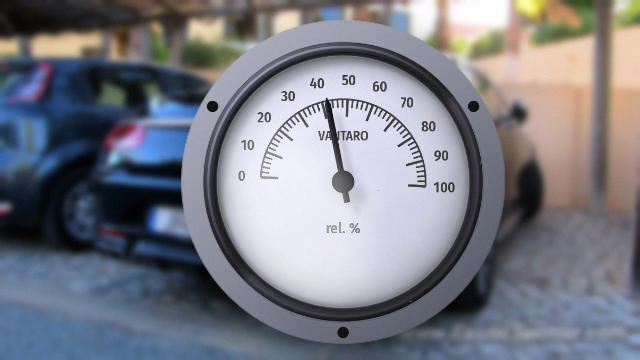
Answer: 42 %
